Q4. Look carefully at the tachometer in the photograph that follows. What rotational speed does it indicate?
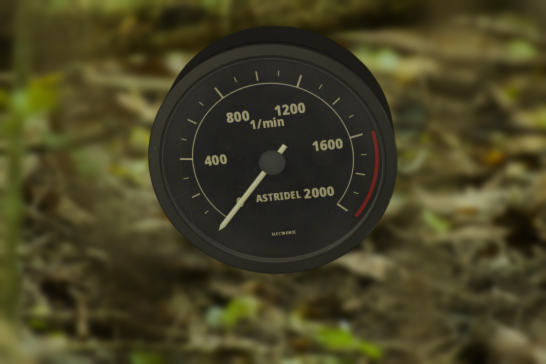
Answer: 0 rpm
